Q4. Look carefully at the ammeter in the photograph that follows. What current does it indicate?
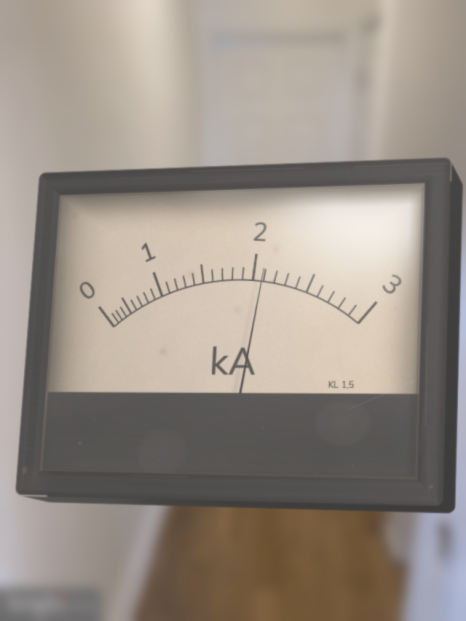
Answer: 2.1 kA
